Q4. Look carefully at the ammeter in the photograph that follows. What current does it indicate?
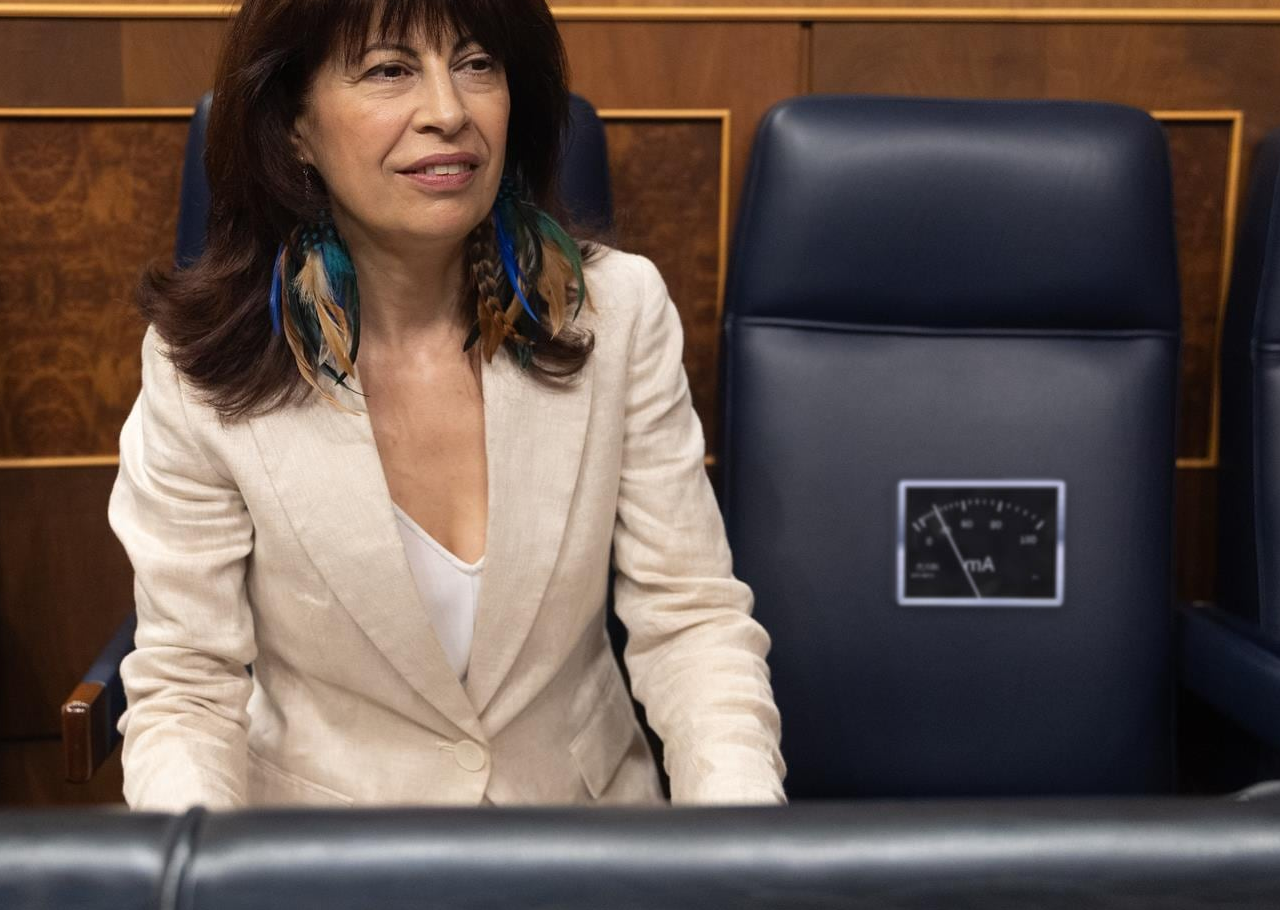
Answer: 40 mA
